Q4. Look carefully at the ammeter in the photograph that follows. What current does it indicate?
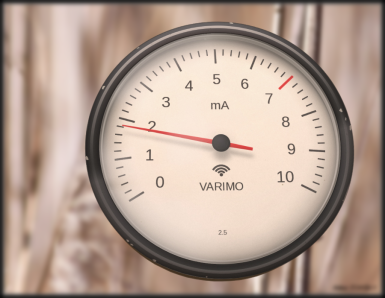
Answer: 1.8 mA
